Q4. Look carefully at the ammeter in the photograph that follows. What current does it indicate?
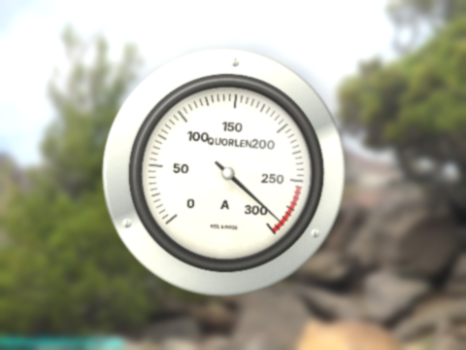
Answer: 290 A
